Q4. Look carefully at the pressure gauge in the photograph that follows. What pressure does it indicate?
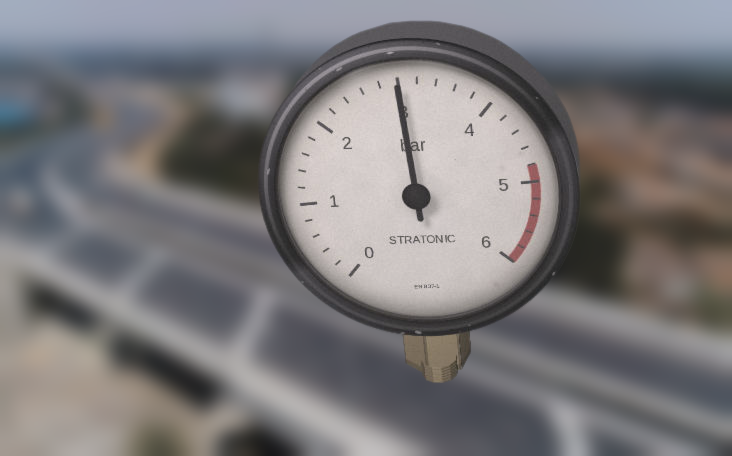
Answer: 3 bar
